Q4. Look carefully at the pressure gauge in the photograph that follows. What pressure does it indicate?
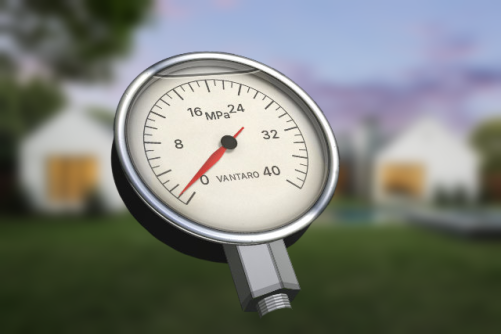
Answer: 1 MPa
